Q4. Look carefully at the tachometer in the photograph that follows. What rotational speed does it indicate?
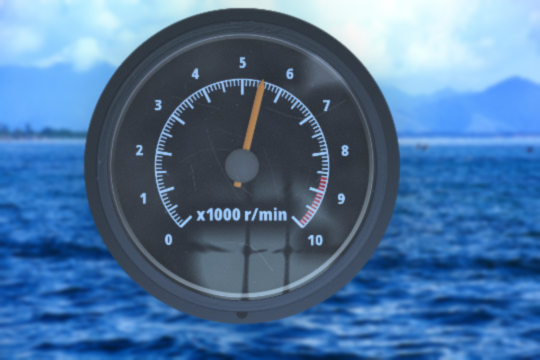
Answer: 5500 rpm
